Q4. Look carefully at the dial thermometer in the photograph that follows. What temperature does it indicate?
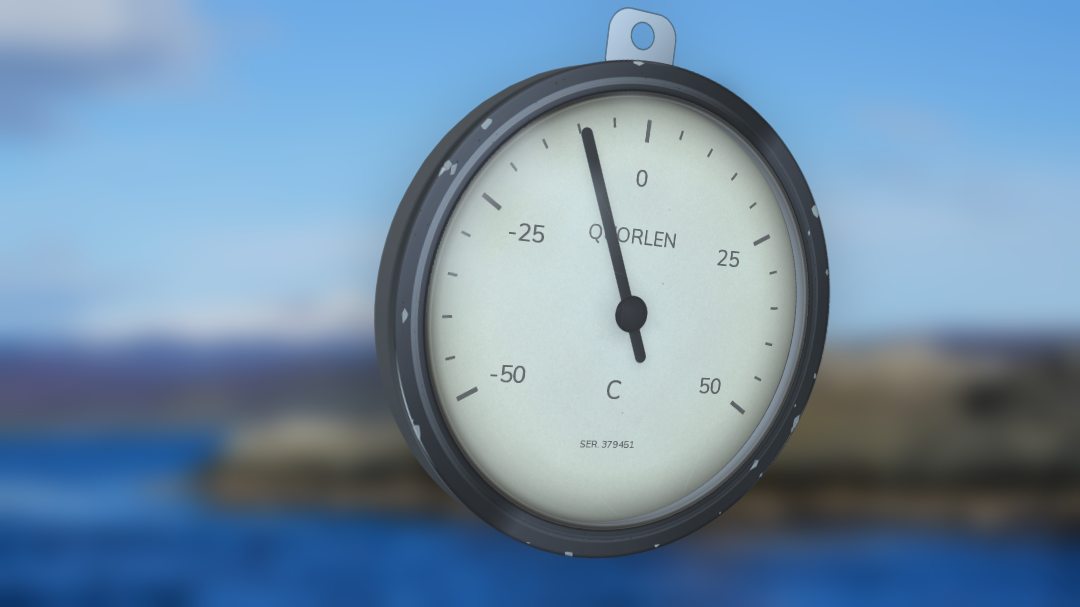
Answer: -10 °C
